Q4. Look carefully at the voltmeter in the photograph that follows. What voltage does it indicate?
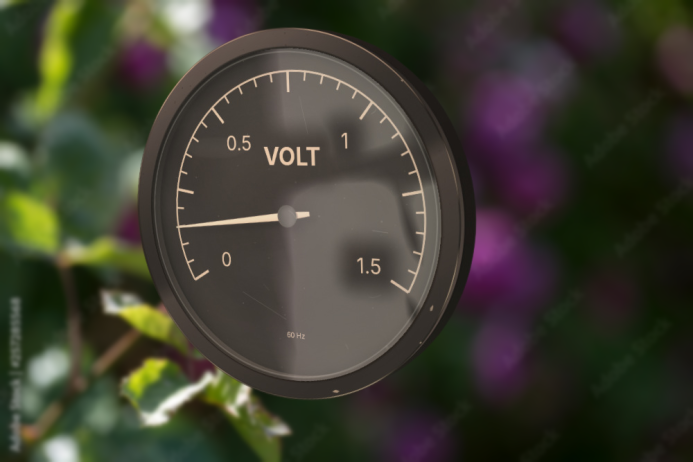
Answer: 0.15 V
